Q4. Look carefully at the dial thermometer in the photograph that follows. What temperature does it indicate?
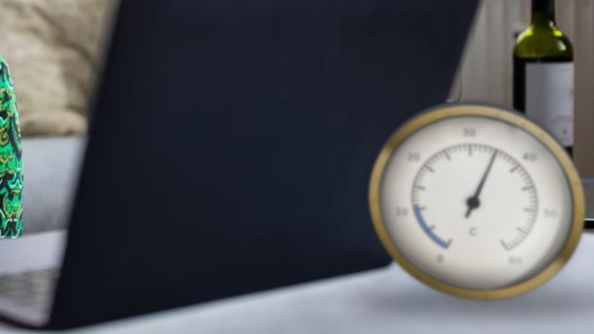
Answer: 35 °C
